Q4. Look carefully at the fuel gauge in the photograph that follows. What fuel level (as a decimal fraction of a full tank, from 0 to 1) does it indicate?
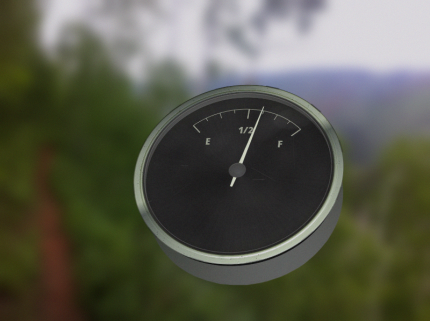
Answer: 0.625
